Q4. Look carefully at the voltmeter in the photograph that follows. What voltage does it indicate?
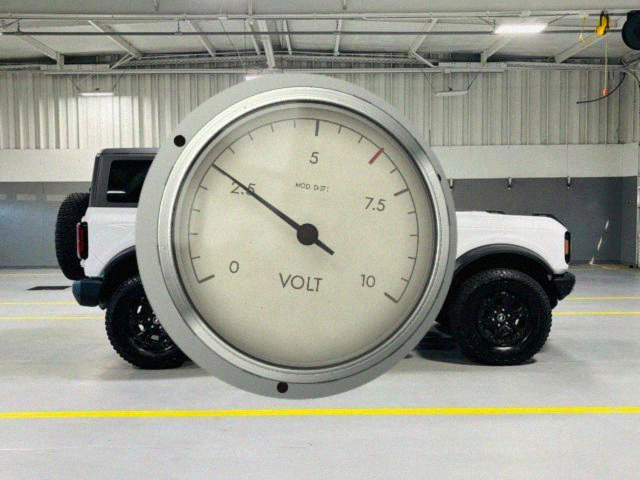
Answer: 2.5 V
